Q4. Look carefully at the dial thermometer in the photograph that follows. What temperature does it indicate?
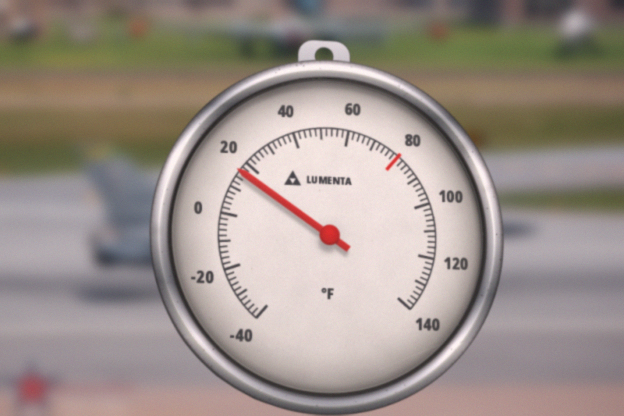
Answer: 16 °F
